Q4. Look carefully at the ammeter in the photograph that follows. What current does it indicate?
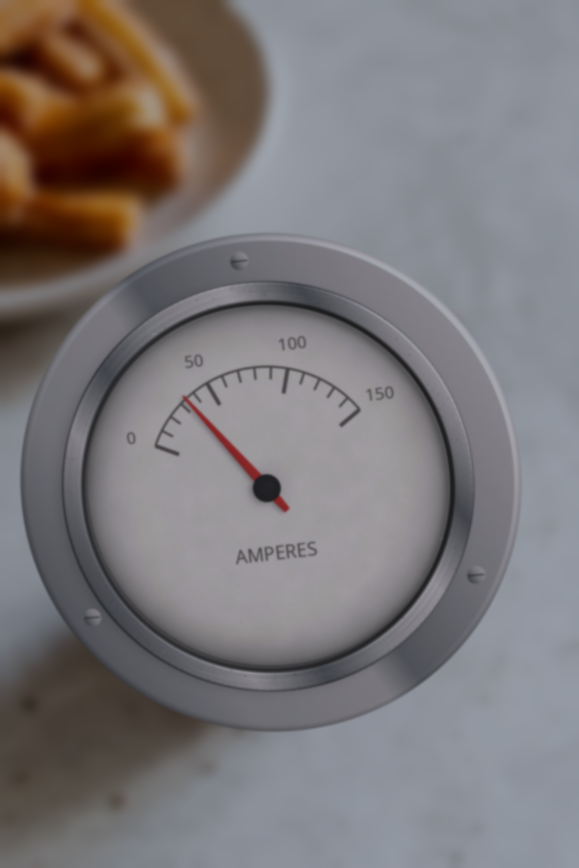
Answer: 35 A
